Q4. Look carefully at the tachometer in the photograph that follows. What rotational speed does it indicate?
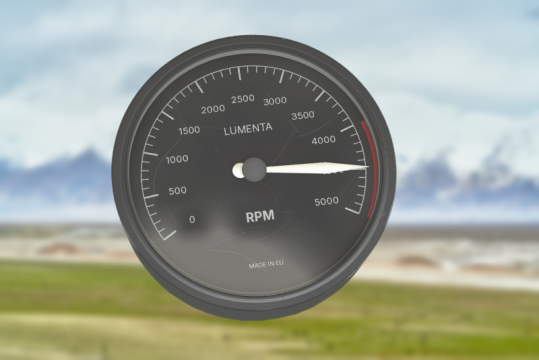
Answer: 4500 rpm
